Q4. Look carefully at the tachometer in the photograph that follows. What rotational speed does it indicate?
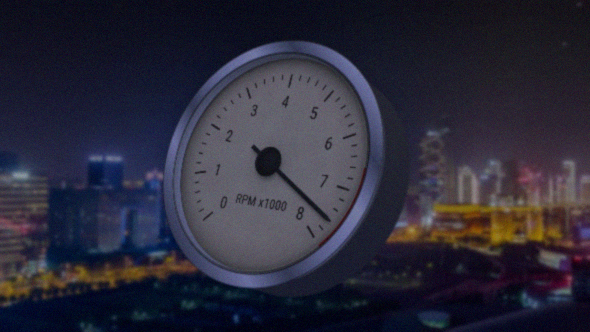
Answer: 7600 rpm
